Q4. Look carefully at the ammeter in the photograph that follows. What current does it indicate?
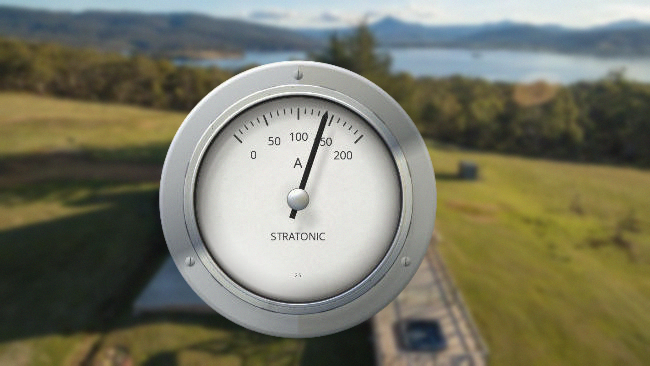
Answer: 140 A
